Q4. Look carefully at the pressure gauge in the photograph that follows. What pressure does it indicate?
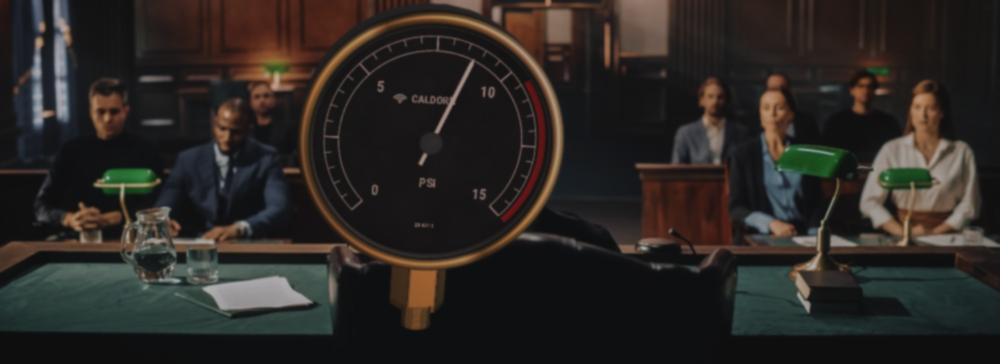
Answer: 8.75 psi
